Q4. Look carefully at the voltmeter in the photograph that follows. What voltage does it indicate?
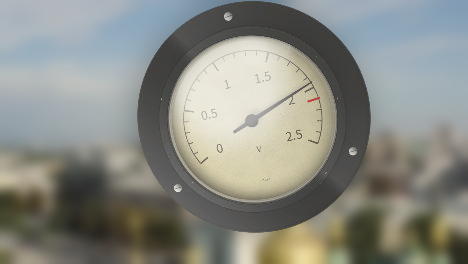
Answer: 1.95 V
